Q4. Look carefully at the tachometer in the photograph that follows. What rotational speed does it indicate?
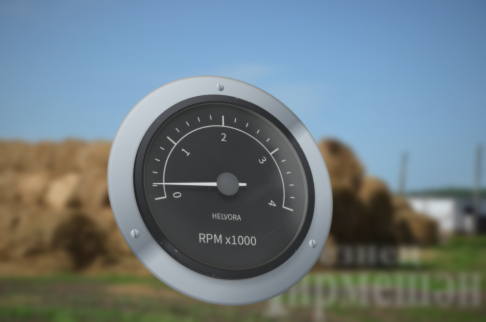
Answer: 200 rpm
